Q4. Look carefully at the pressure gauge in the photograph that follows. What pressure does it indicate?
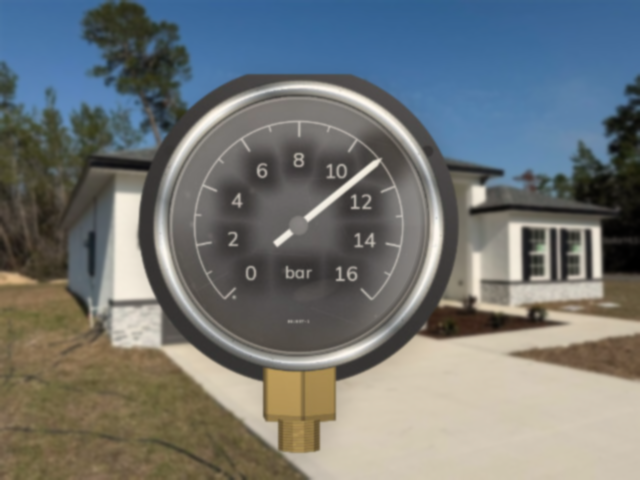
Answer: 11 bar
